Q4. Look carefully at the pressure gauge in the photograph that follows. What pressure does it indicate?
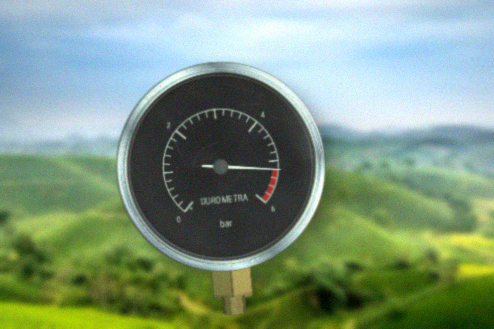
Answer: 5.2 bar
